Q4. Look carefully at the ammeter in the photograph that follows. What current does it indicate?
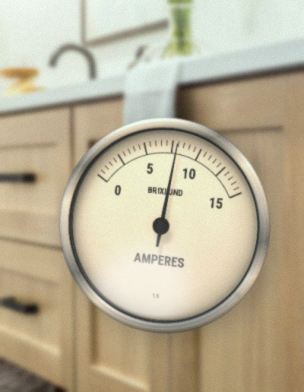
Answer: 8 A
